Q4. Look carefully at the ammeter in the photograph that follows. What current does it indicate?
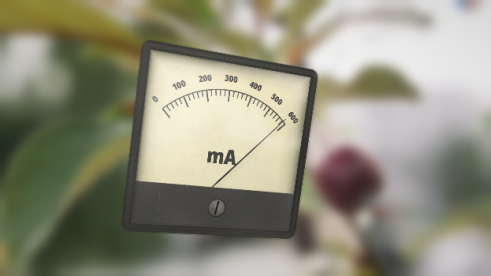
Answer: 580 mA
